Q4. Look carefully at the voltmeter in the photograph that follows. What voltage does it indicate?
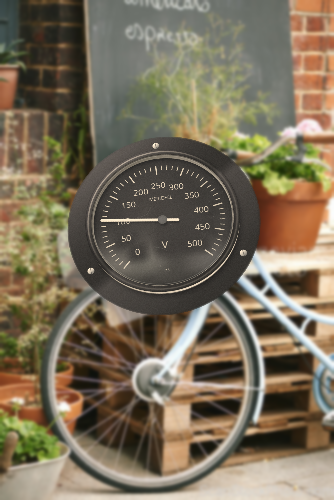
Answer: 100 V
